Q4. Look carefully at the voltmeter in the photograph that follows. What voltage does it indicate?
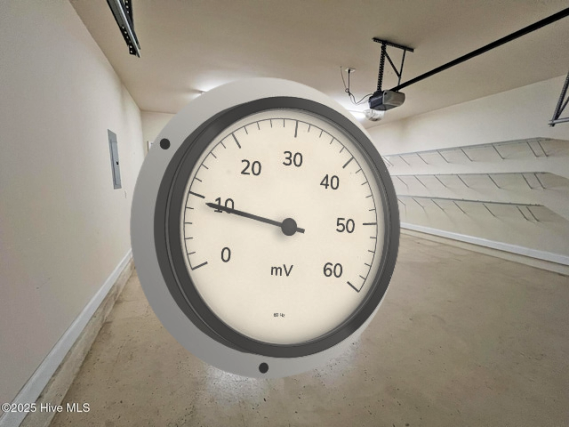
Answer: 9 mV
